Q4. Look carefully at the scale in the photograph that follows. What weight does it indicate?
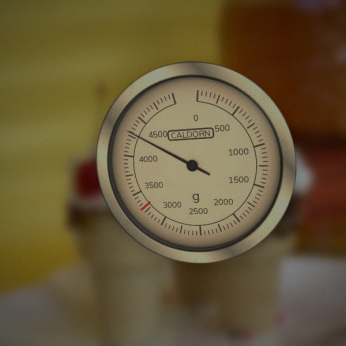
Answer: 4300 g
